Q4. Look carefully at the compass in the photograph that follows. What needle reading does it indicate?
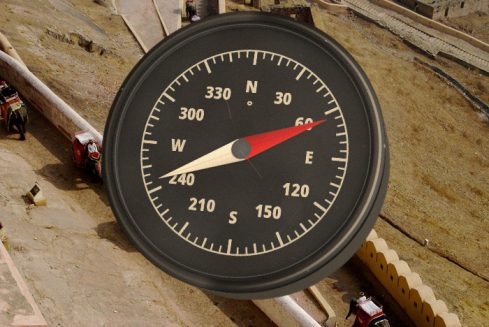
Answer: 65 °
